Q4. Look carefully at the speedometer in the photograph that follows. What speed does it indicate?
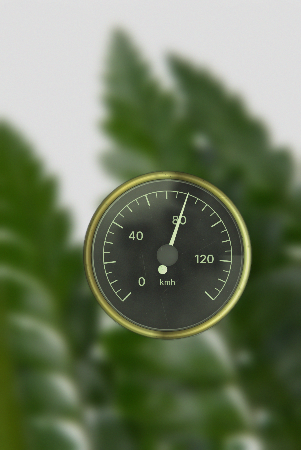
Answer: 80 km/h
